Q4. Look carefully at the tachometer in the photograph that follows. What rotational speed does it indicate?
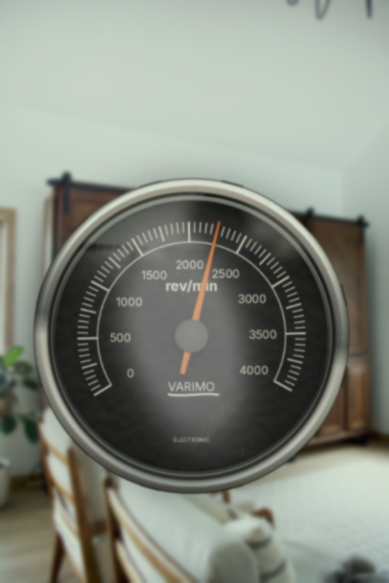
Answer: 2250 rpm
